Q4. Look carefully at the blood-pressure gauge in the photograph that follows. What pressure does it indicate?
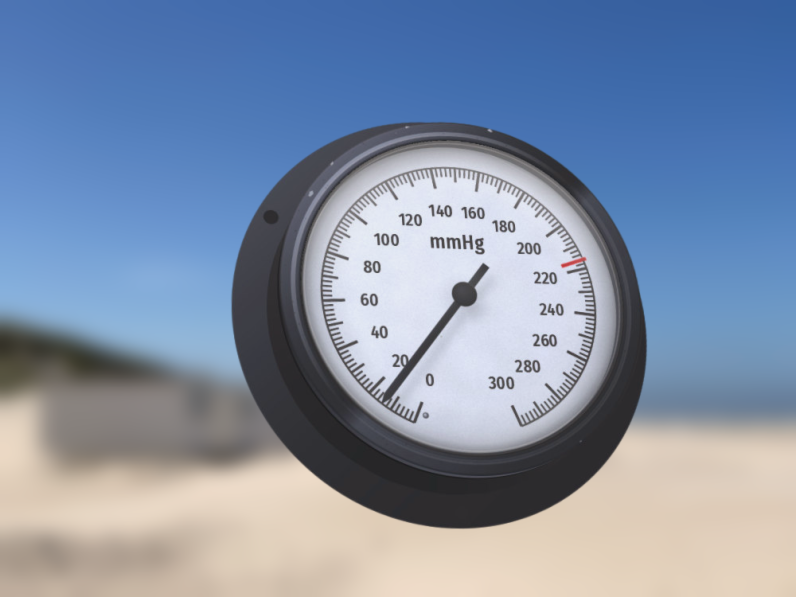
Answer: 14 mmHg
